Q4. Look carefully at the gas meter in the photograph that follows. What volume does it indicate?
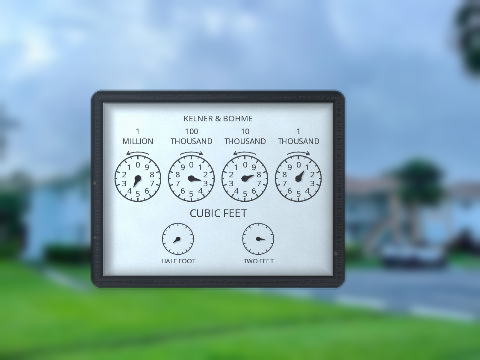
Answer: 428100 ft³
